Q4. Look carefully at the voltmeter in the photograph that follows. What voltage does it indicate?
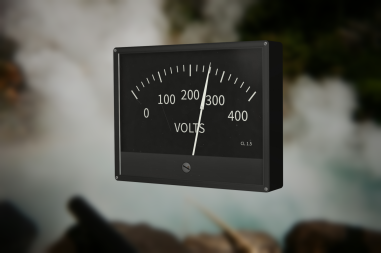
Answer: 260 V
